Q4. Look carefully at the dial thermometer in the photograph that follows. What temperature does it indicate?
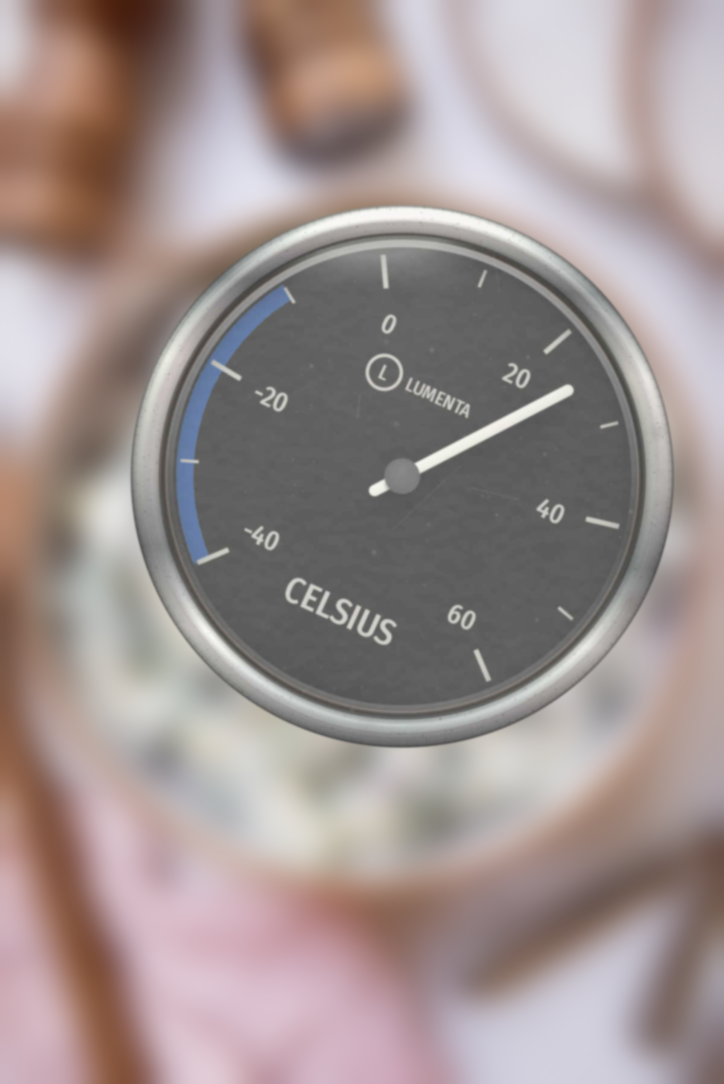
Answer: 25 °C
